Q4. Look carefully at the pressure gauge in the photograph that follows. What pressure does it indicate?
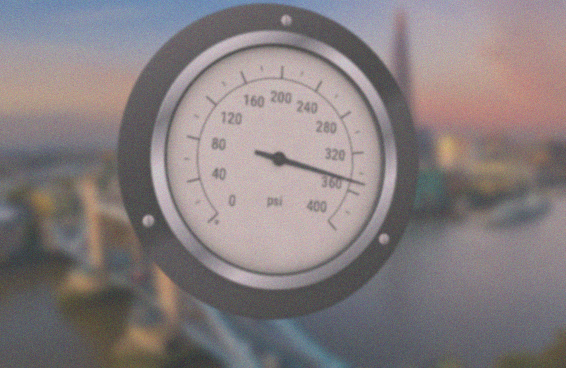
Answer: 350 psi
